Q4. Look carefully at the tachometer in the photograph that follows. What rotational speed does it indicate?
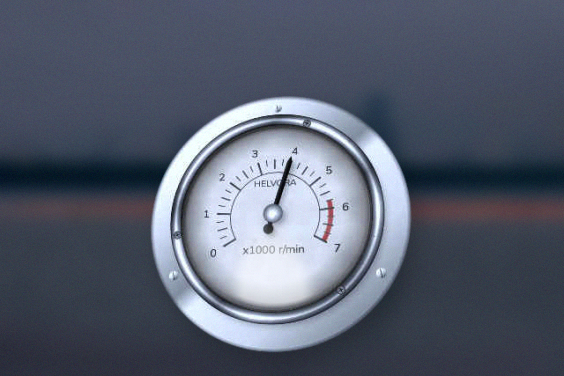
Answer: 4000 rpm
